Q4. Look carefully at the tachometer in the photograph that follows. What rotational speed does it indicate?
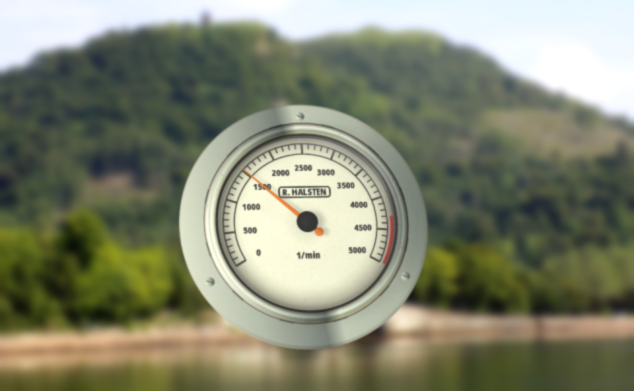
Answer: 1500 rpm
